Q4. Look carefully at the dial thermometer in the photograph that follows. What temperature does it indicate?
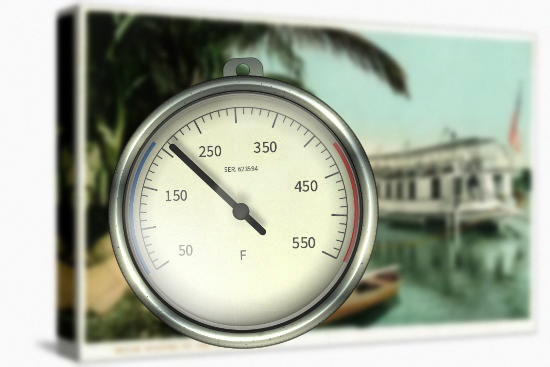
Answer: 210 °F
